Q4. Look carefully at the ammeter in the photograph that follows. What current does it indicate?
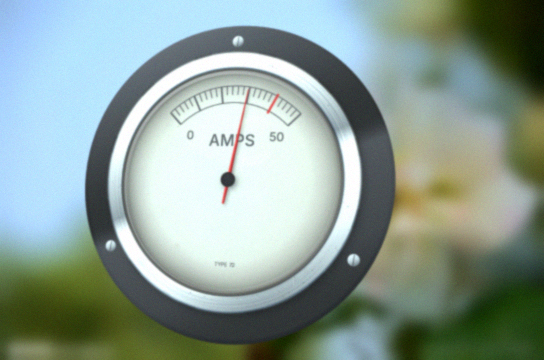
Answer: 30 A
